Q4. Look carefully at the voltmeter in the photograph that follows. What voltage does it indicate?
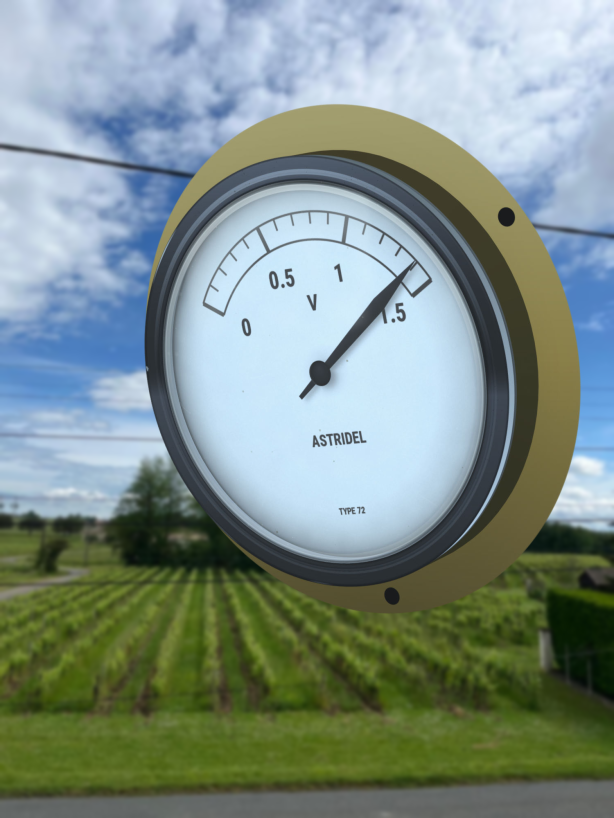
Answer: 1.4 V
